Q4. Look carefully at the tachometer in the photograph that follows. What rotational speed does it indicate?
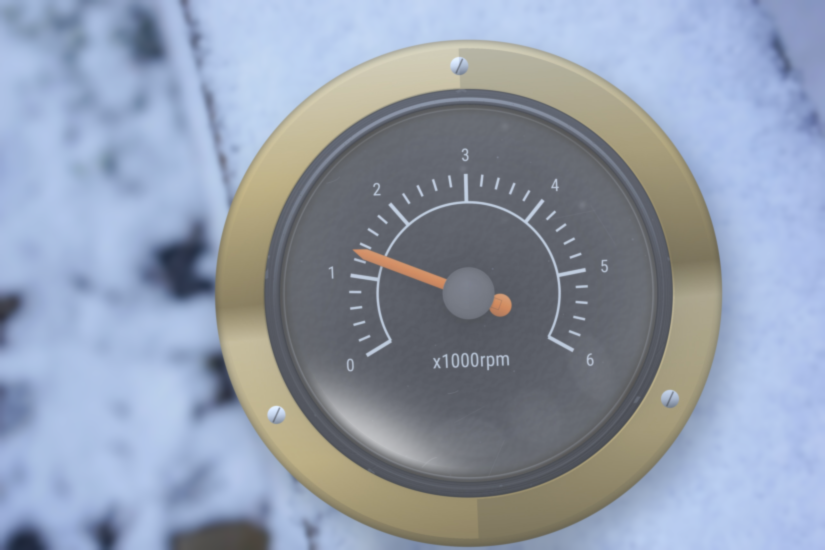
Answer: 1300 rpm
